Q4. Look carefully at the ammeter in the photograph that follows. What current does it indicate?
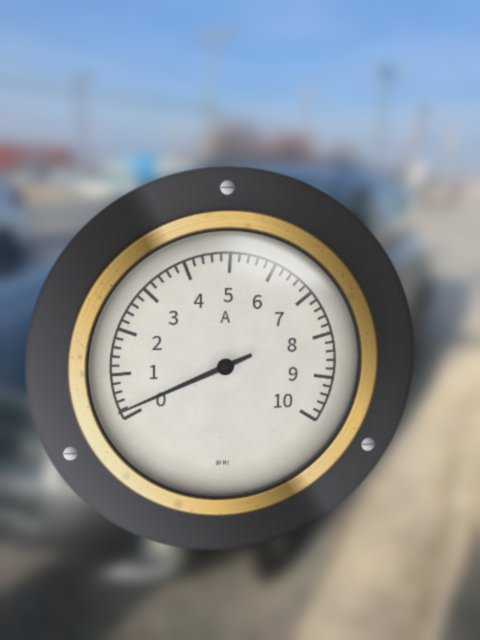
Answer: 0.2 A
